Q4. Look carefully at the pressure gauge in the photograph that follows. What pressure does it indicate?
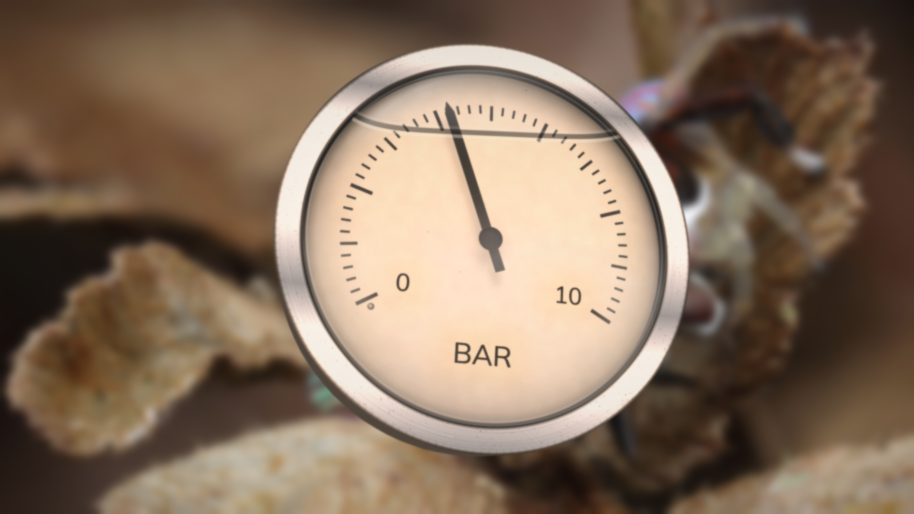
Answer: 4.2 bar
